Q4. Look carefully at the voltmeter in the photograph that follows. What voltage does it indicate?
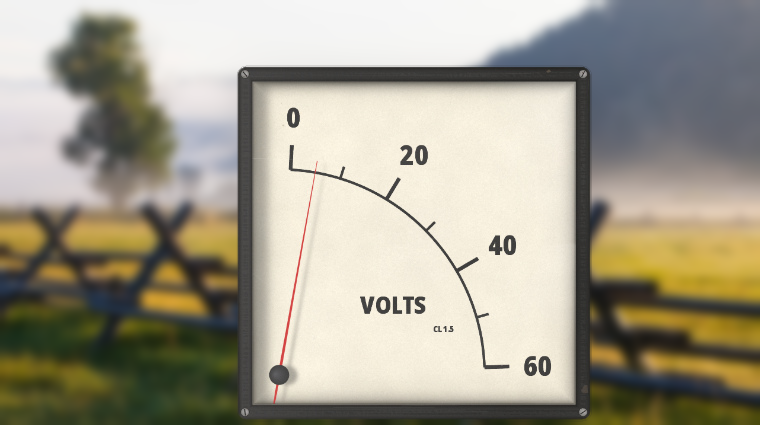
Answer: 5 V
